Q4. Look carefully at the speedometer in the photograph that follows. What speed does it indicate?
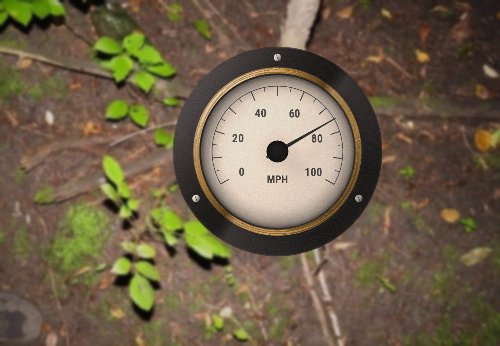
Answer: 75 mph
